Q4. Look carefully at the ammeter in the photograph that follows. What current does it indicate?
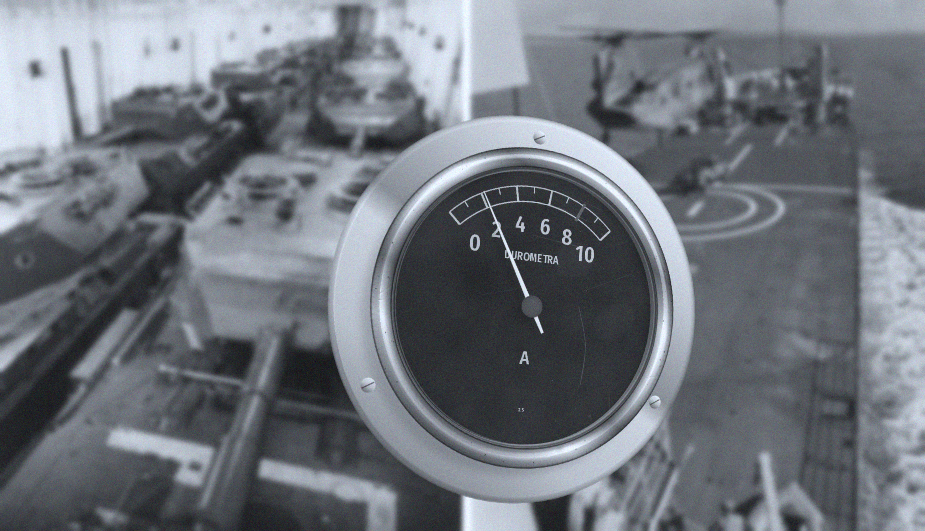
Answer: 2 A
